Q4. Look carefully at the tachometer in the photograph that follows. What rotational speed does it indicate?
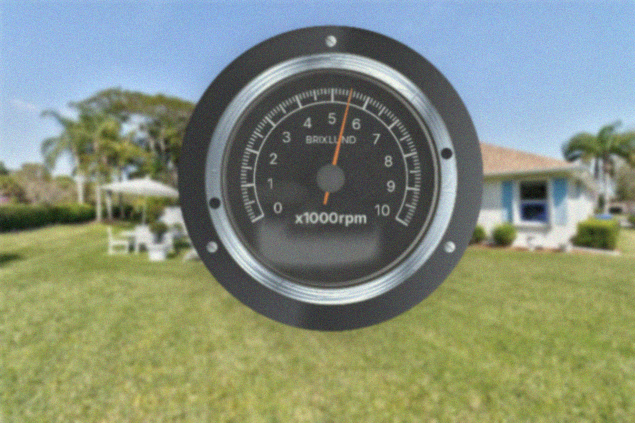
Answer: 5500 rpm
